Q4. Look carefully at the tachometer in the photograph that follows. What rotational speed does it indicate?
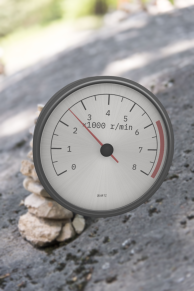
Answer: 2500 rpm
